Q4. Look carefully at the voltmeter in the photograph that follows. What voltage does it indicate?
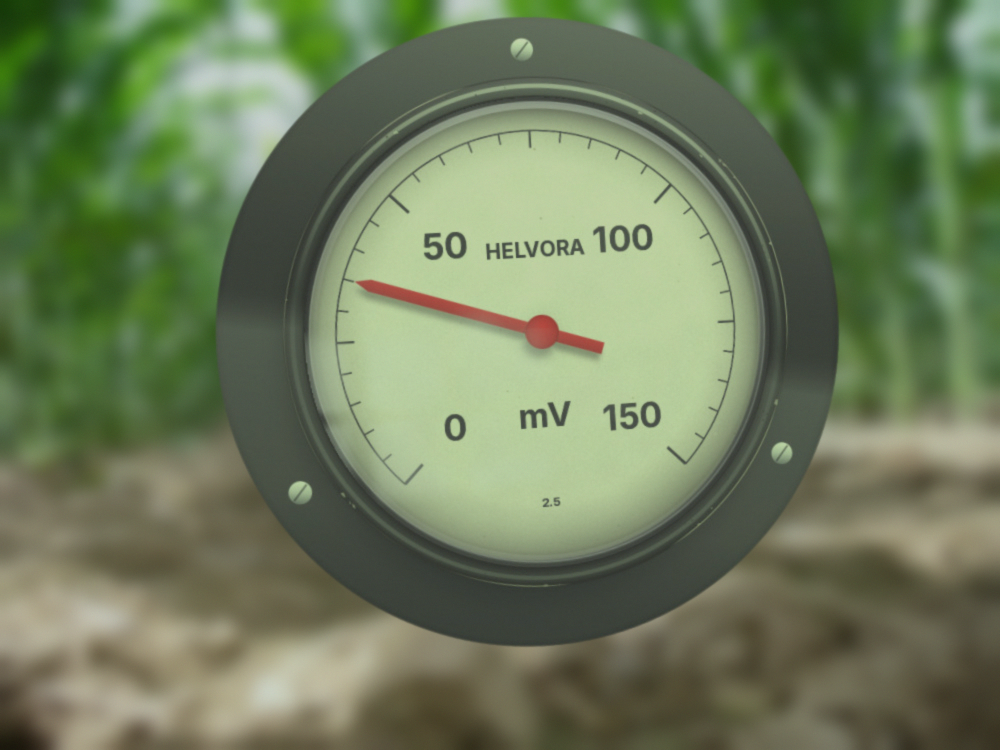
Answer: 35 mV
